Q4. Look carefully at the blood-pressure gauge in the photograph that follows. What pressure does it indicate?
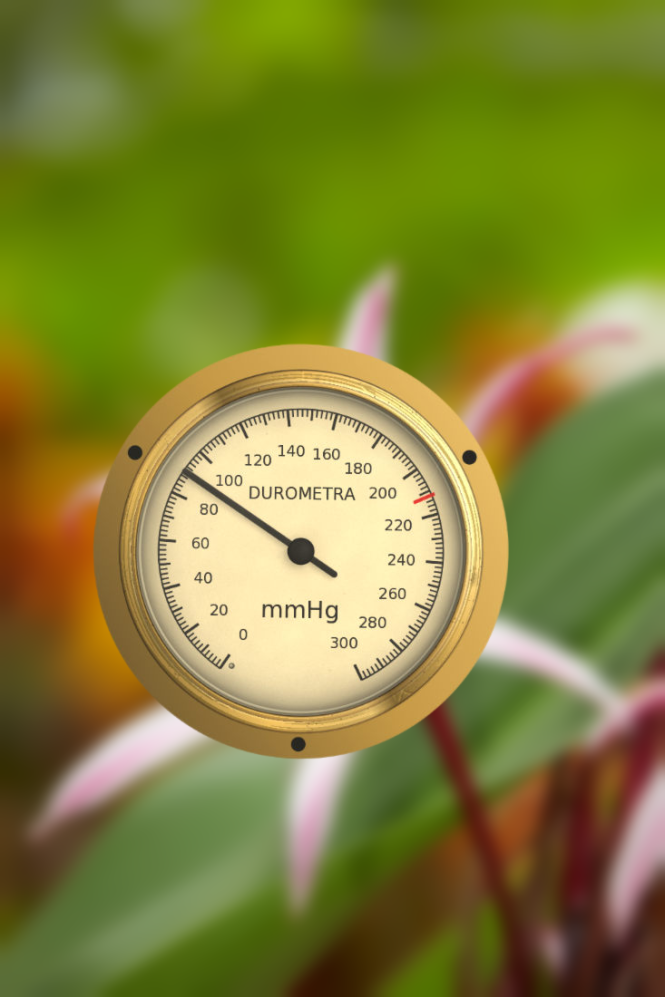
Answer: 90 mmHg
